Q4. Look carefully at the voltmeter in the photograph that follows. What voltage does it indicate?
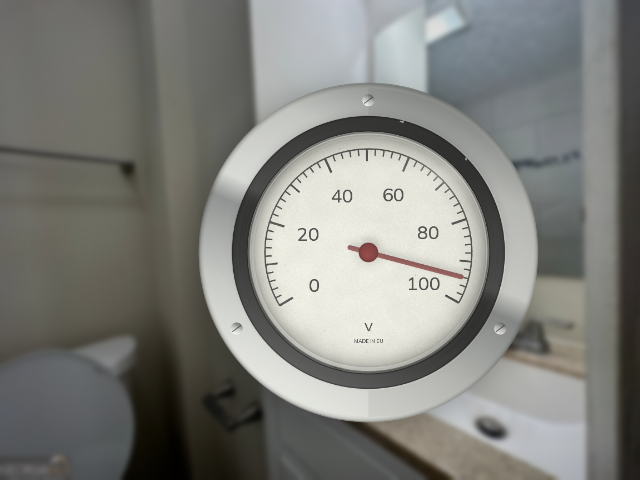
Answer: 94 V
